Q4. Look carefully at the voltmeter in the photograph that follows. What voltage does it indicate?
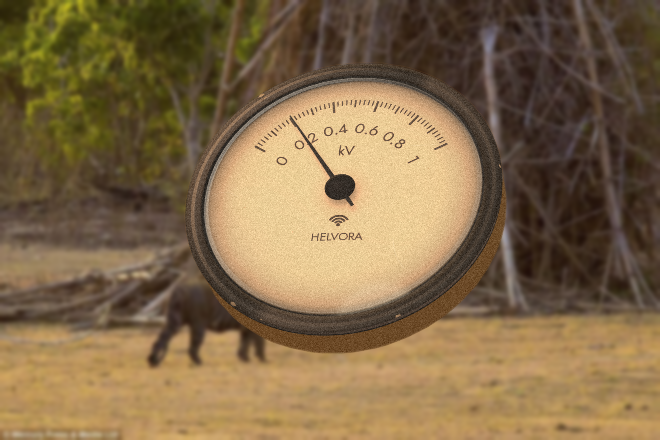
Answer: 0.2 kV
